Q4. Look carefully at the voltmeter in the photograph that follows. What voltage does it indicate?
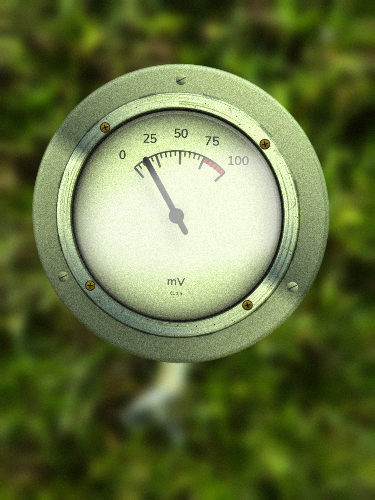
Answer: 15 mV
